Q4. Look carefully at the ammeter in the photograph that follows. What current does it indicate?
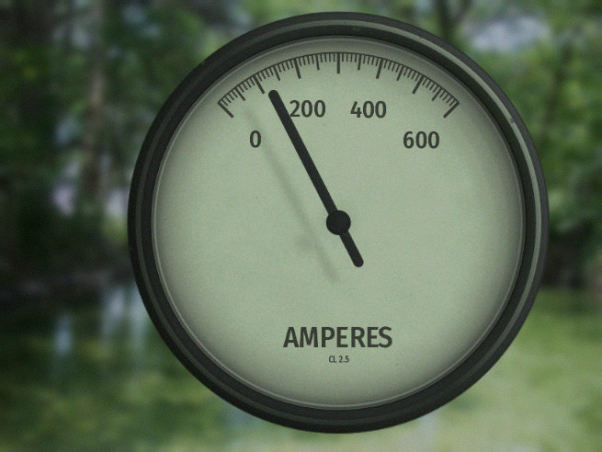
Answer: 120 A
